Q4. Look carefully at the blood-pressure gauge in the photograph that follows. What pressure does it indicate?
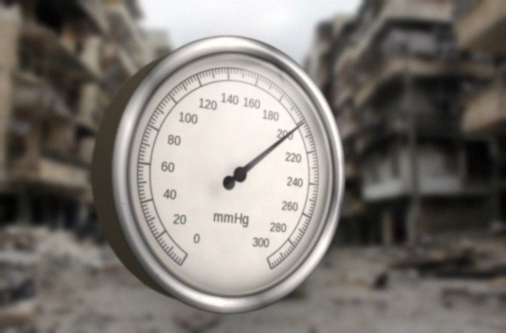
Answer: 200 mmHg
